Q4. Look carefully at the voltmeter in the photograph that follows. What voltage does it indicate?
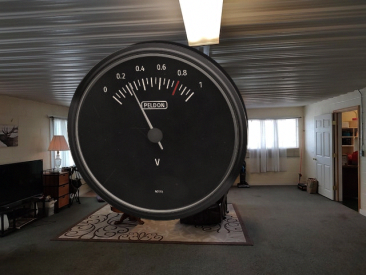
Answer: 0.25 V
